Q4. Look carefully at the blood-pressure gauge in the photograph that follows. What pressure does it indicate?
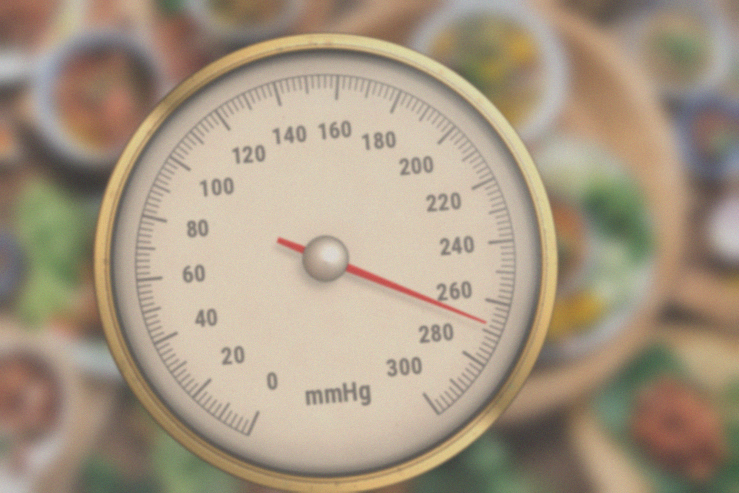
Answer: 268 mmHg
